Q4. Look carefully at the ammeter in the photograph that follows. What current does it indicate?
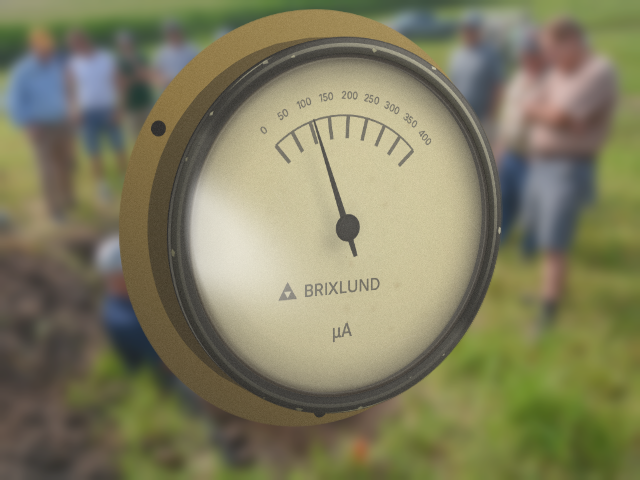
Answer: 100 µA
